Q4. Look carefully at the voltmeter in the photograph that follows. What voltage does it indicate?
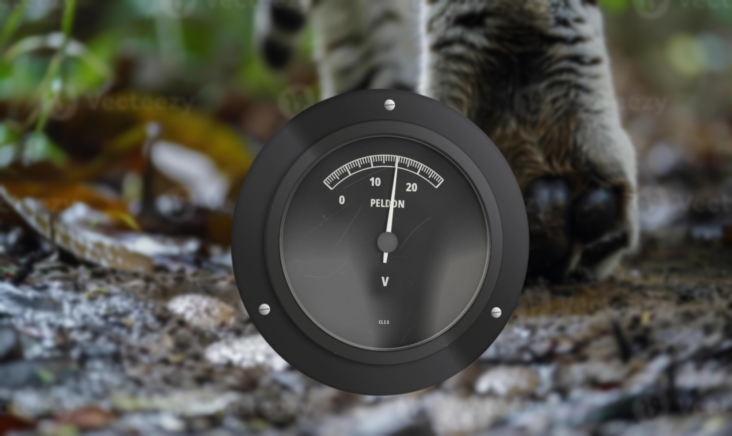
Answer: 15 V
